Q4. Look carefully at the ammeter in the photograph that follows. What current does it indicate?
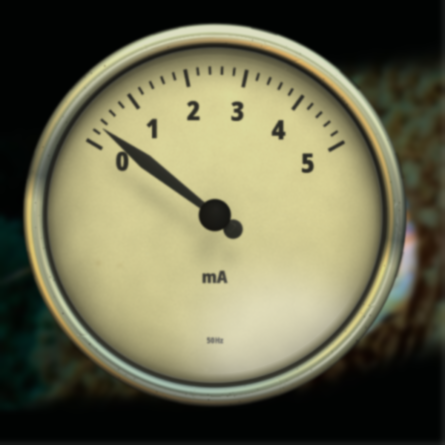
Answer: 0.3 mA
